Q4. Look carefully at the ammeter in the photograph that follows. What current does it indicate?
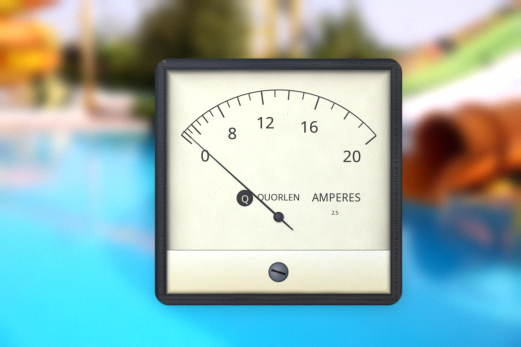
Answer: 2 A
